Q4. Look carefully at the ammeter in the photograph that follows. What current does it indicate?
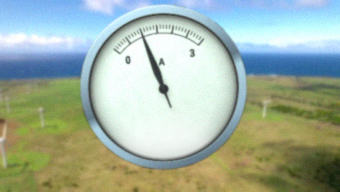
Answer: 1 A
